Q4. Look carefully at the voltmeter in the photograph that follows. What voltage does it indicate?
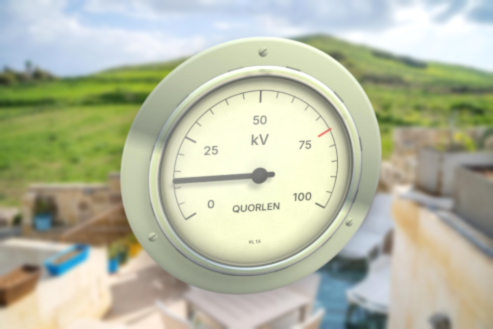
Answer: 12.5 kV
